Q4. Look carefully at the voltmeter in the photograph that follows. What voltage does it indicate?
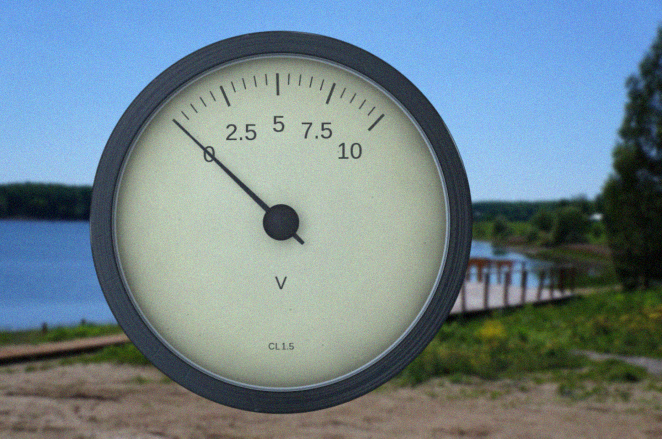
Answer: 0 V
